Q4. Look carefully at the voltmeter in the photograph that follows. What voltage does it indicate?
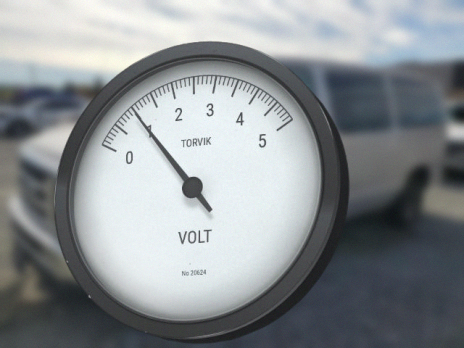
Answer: 1 V
